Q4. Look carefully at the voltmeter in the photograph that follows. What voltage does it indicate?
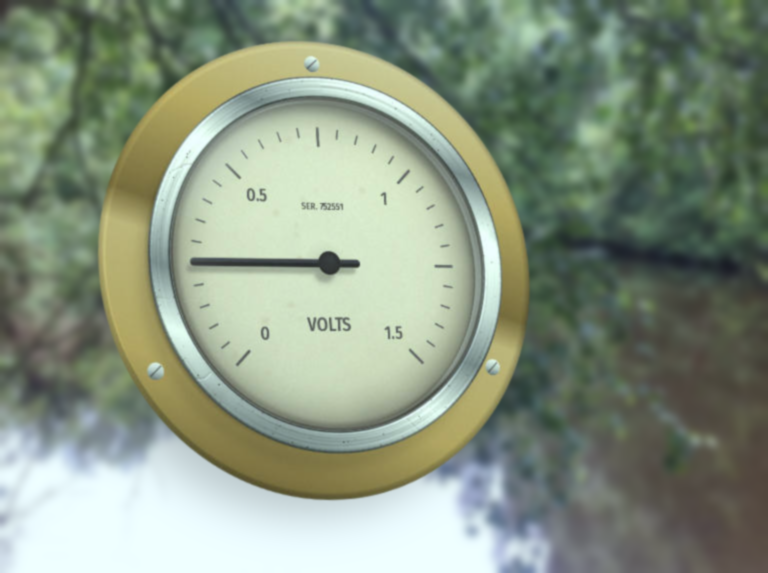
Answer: 0.25 V
